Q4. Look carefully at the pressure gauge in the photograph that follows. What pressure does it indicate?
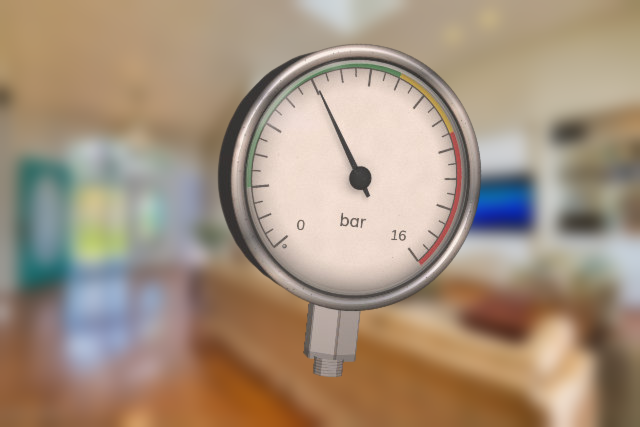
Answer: 6 bar
